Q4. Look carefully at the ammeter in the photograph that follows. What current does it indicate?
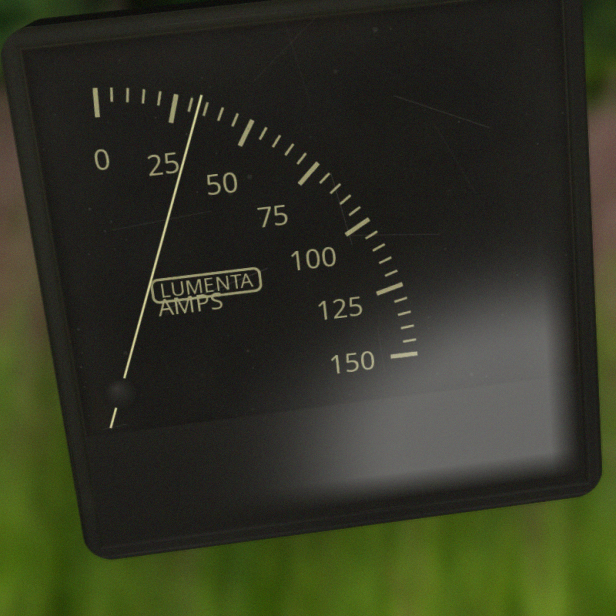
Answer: 32.5 A
